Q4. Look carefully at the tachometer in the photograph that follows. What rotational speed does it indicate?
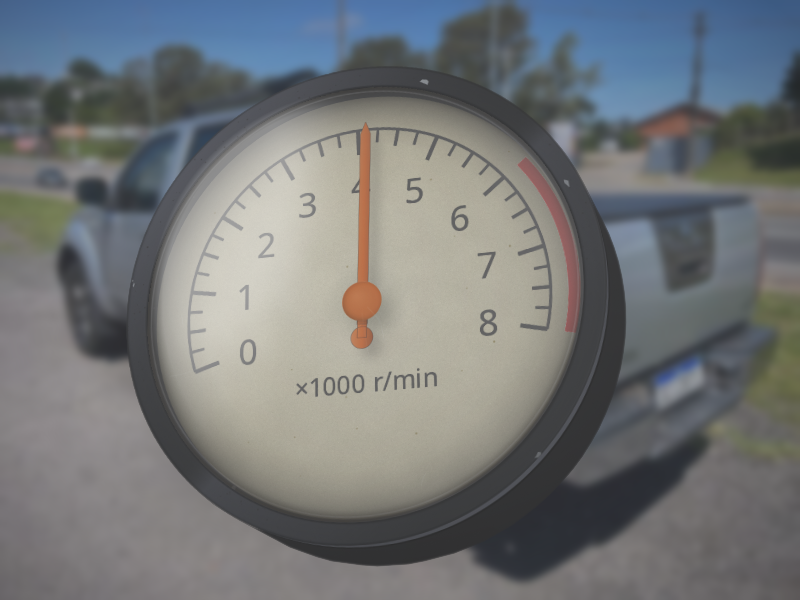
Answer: 4125 rpm
